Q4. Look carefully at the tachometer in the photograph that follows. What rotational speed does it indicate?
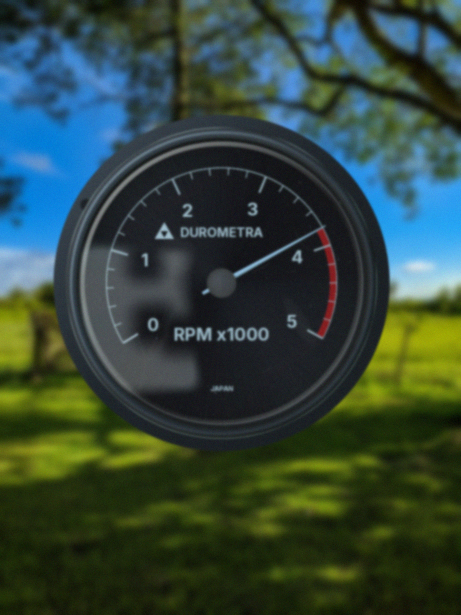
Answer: 3800 rpm
